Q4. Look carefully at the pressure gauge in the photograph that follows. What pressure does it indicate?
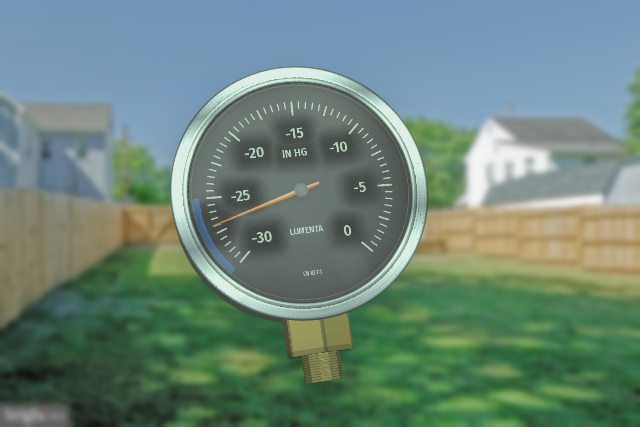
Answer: -27 inHg
